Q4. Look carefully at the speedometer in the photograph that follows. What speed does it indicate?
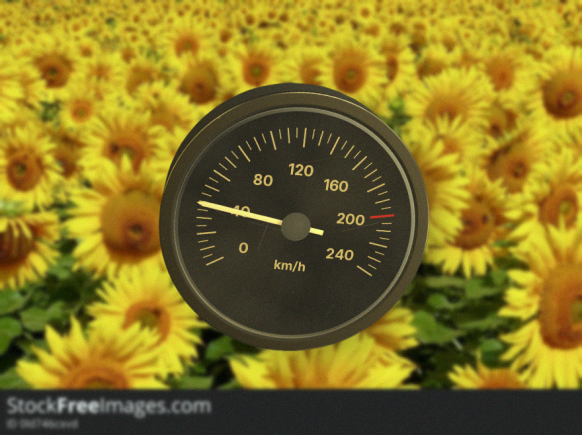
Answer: 40 km/h
